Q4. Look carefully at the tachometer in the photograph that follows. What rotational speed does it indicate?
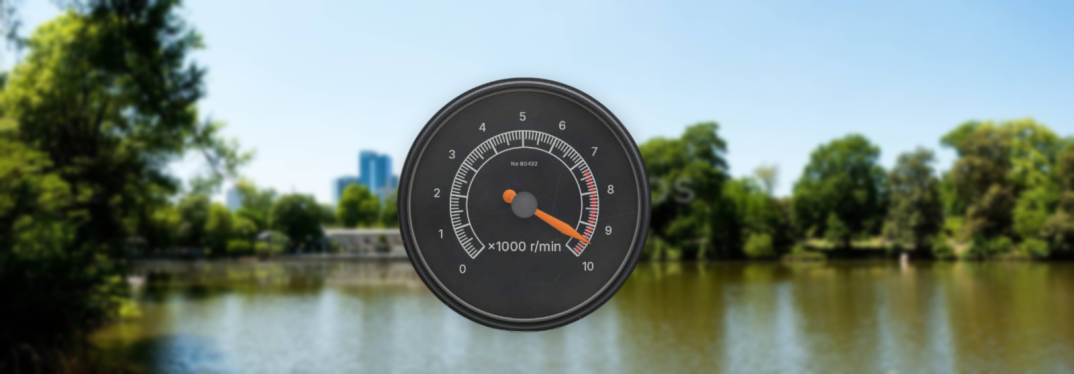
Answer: 9500 rpm
